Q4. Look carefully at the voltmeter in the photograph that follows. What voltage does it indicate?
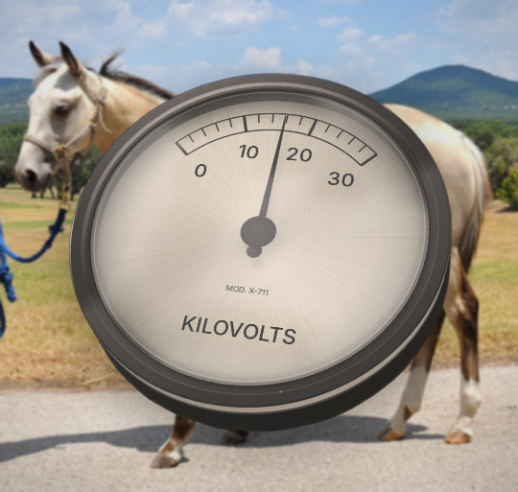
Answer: 16 kV
